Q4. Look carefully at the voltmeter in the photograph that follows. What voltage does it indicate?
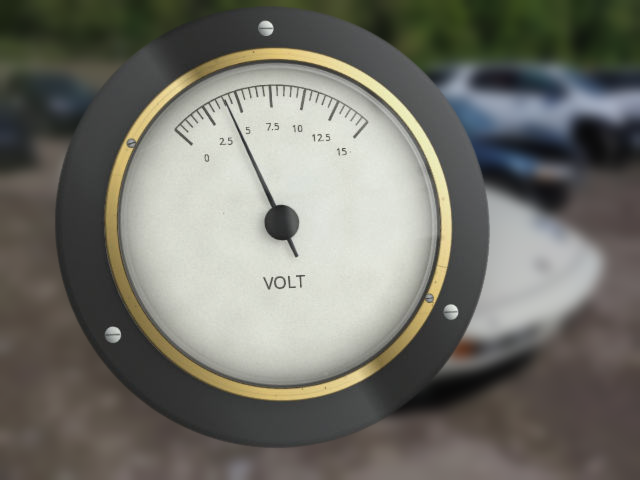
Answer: 4 V
